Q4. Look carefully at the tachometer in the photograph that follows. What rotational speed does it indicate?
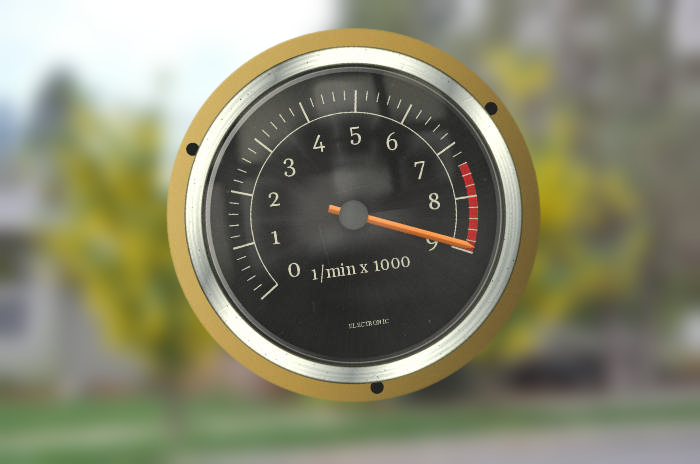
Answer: 8900 rpm
